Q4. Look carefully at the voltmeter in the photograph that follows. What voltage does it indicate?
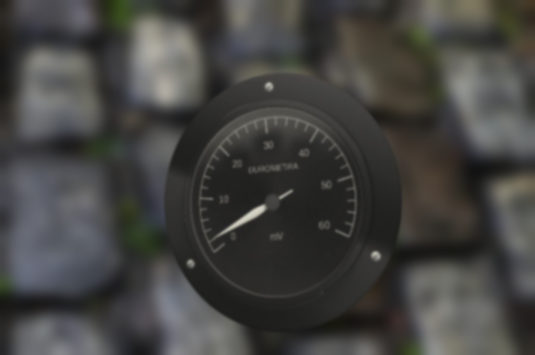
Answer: 2 mV
